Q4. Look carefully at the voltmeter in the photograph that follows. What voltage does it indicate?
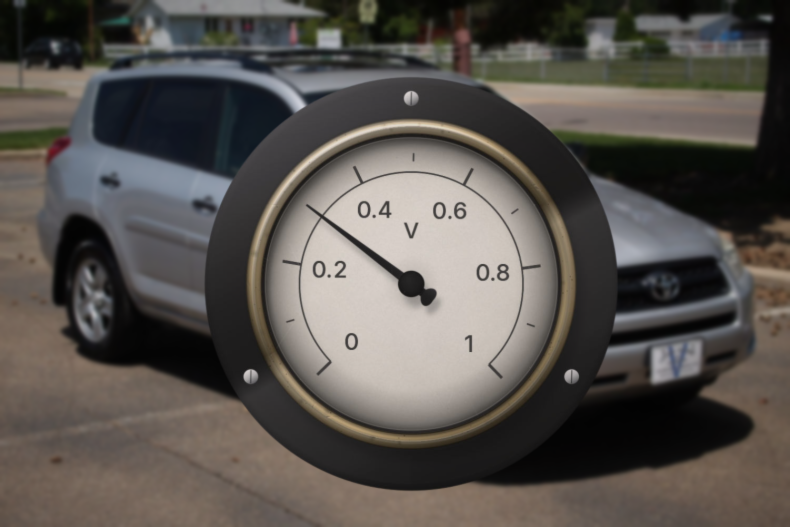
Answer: 0.3 V
